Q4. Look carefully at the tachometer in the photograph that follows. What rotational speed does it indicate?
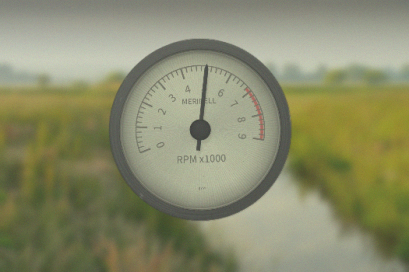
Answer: 5000 rpm
